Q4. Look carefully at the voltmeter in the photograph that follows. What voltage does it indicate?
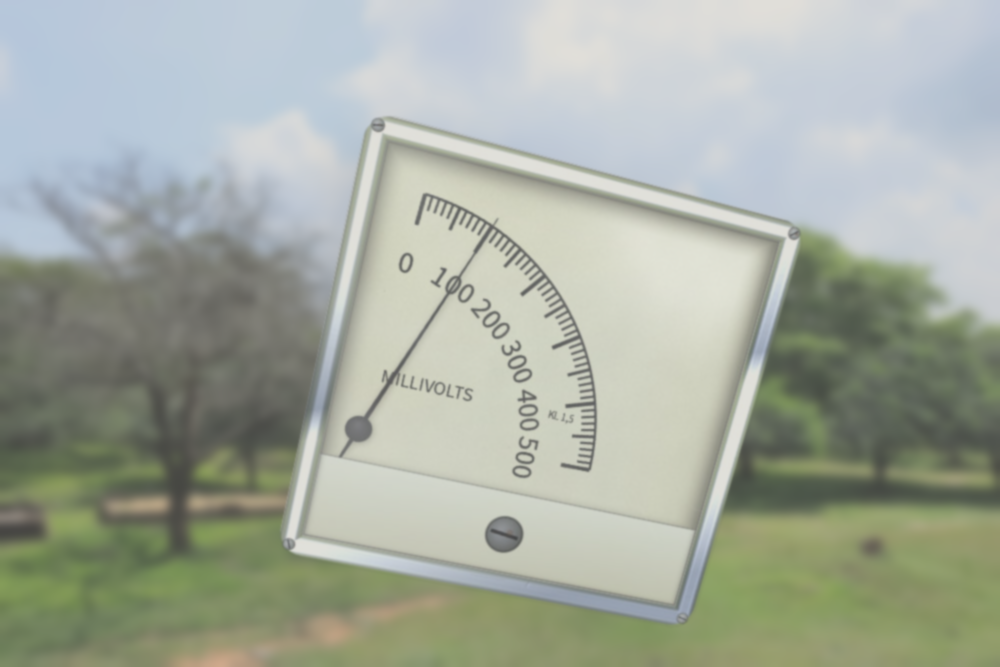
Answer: 100 mV
